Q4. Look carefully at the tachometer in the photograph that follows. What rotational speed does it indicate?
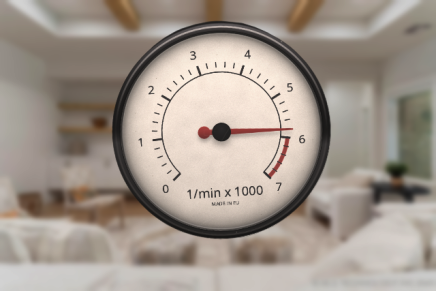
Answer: 5800 rpm
